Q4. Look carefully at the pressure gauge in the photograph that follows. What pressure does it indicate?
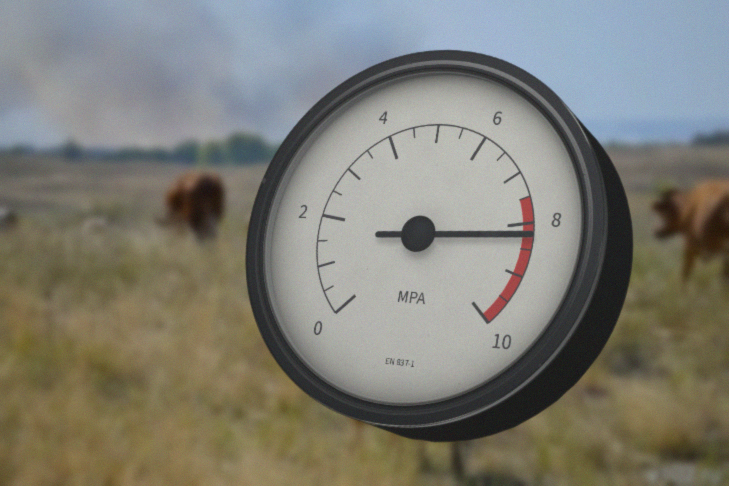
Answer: 8.25 MPa
